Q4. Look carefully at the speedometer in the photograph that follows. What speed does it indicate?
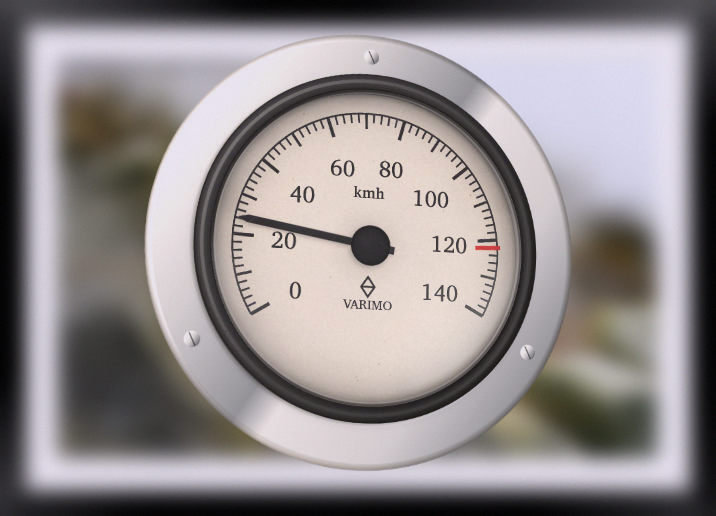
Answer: 24 km/h
